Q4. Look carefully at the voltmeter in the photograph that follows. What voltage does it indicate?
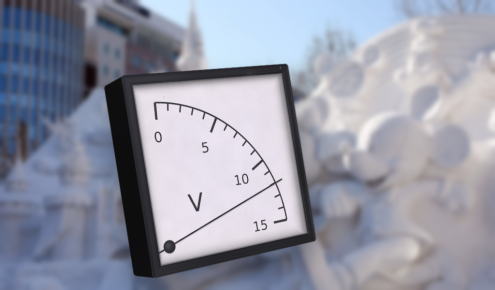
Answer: 12 V
